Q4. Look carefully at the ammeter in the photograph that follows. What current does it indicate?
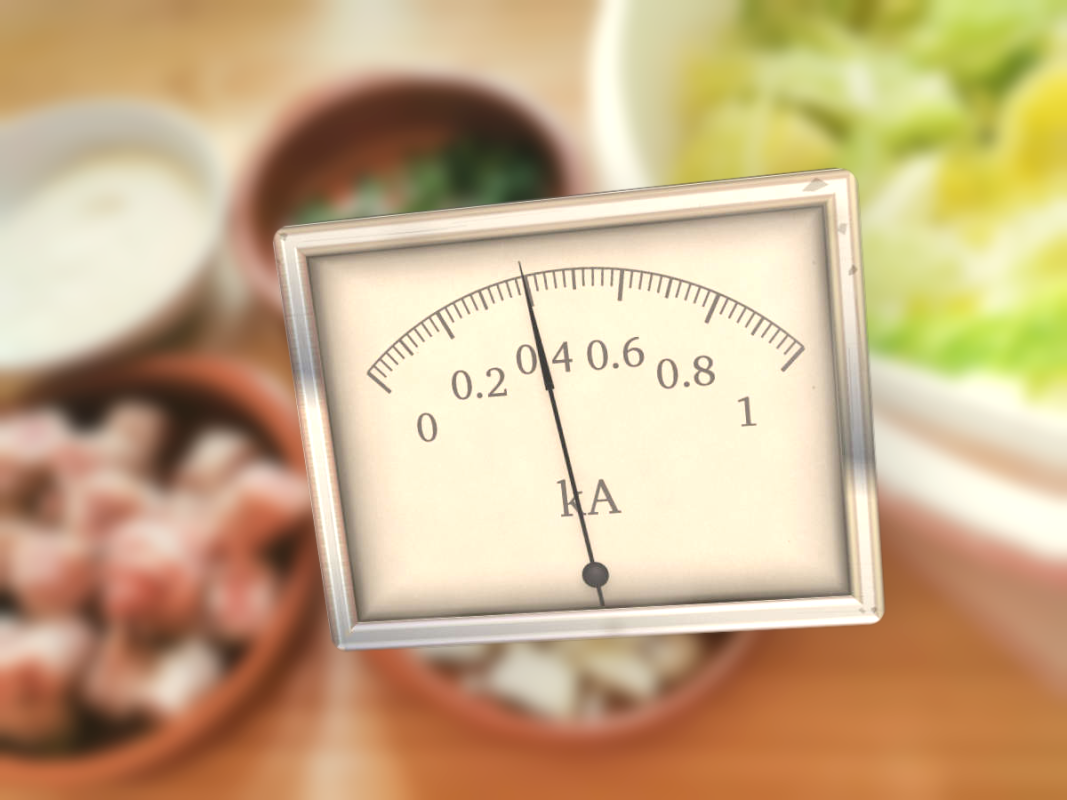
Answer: 0.4 kA
